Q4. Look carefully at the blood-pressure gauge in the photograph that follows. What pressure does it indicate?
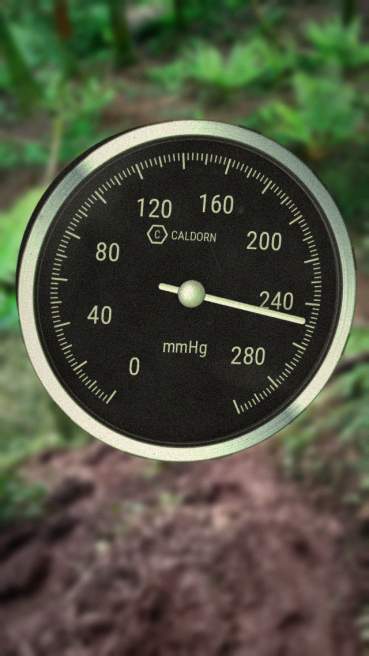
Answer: 248 mmHg
